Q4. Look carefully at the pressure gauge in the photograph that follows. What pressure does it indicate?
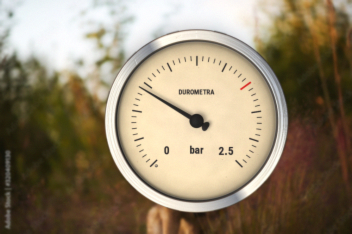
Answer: 0.7 bar
